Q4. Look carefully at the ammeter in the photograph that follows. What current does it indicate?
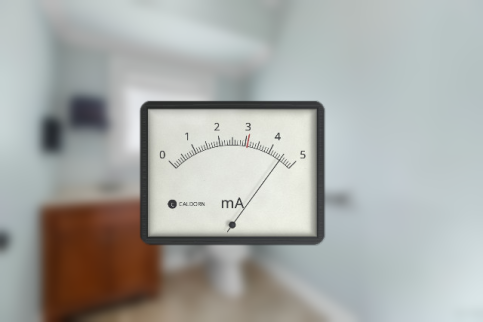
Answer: 4.5 mA
